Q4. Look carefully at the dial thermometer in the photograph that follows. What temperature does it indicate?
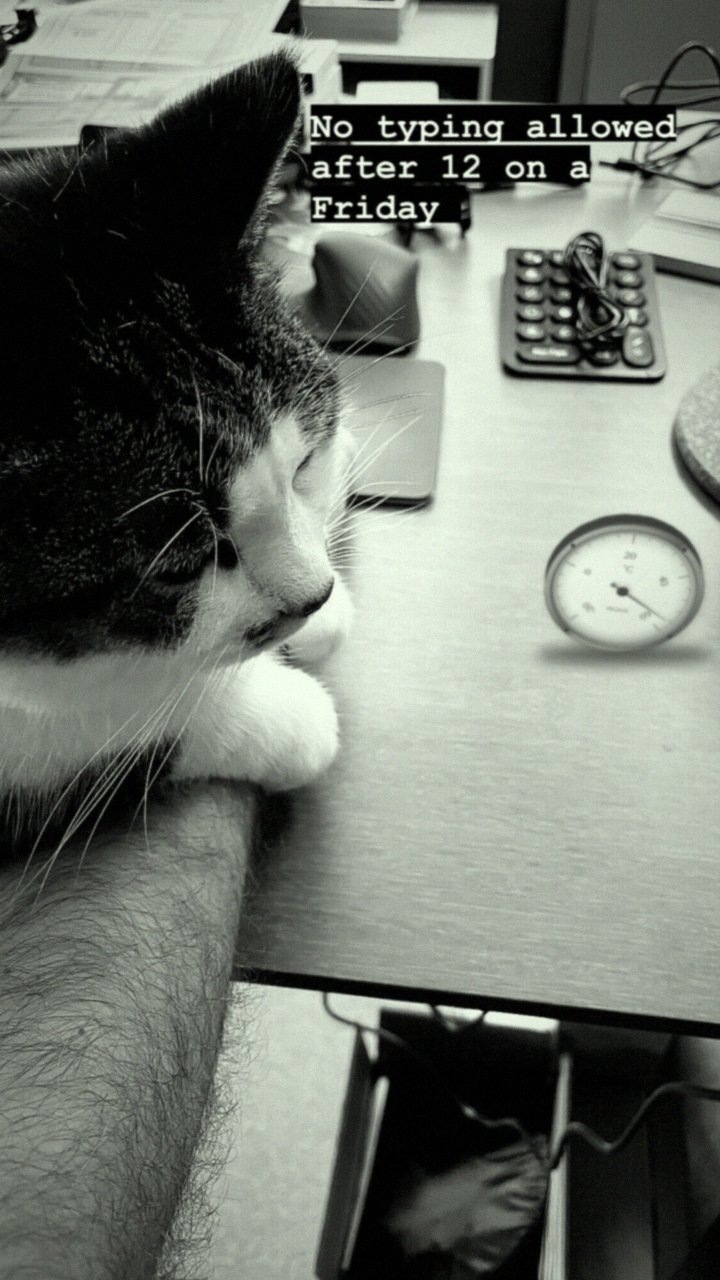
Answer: 56 °C
